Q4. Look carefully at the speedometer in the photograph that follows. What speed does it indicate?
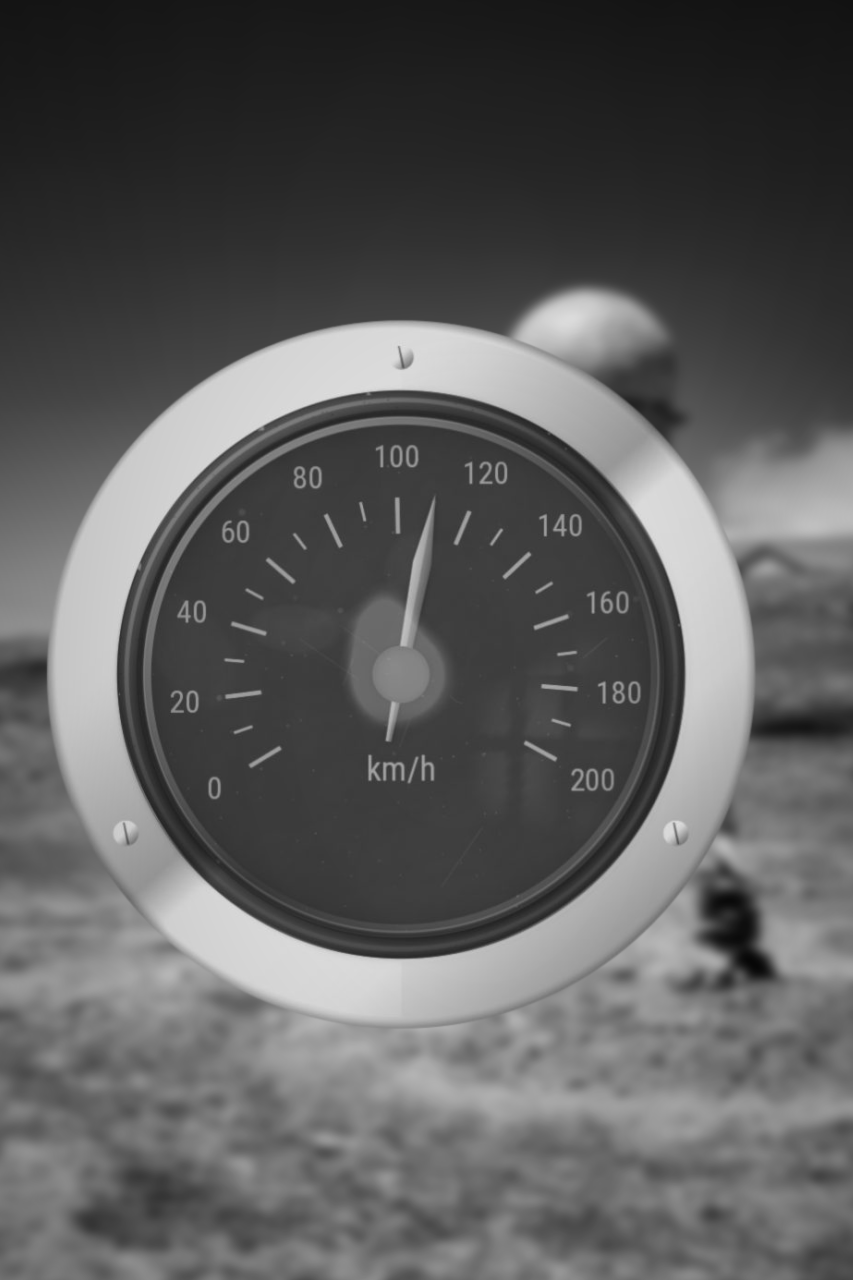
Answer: 110 km/h
